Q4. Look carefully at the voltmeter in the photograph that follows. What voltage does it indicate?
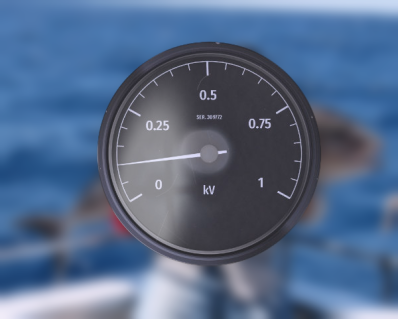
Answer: 0.1 kV
